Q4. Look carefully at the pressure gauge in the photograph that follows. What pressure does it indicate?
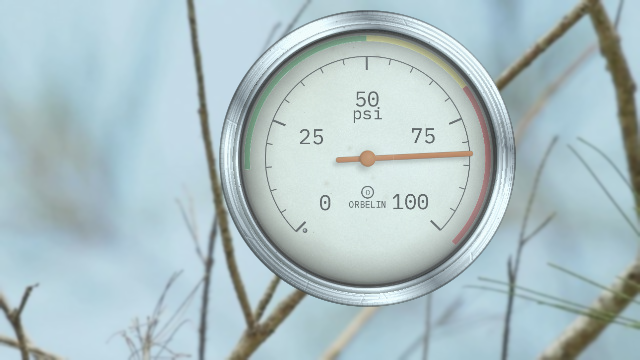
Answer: 82.5 psi
